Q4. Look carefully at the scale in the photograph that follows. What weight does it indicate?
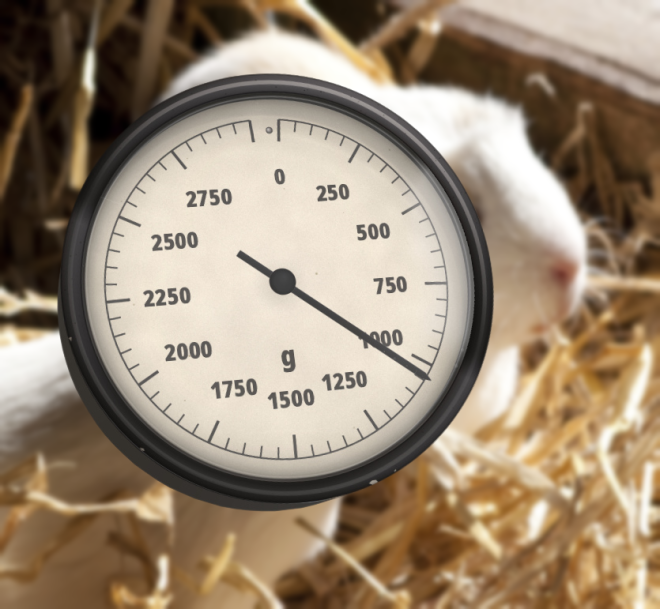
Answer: 1050 g
